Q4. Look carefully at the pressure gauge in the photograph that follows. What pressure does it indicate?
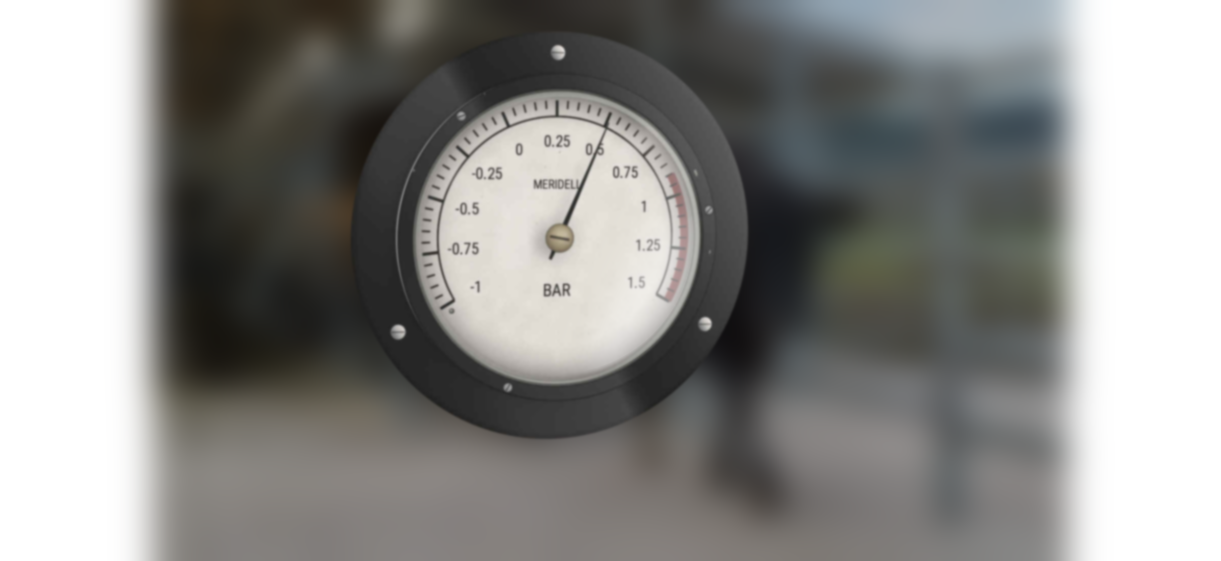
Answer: 0.5 bar
